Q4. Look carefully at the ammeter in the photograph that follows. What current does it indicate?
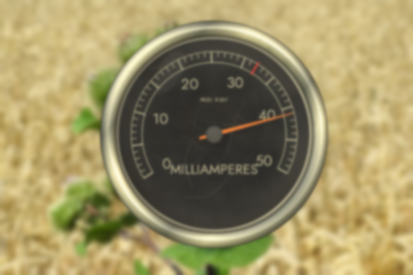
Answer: 41 mA
